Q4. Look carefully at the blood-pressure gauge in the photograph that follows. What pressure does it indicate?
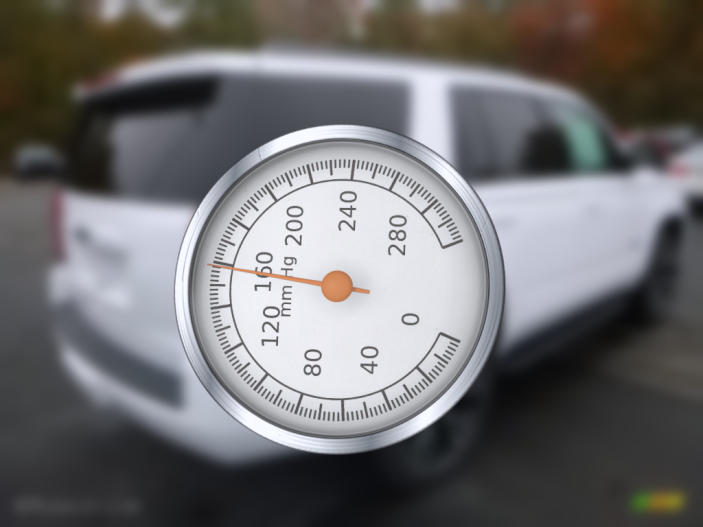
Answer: 158 mmHg
